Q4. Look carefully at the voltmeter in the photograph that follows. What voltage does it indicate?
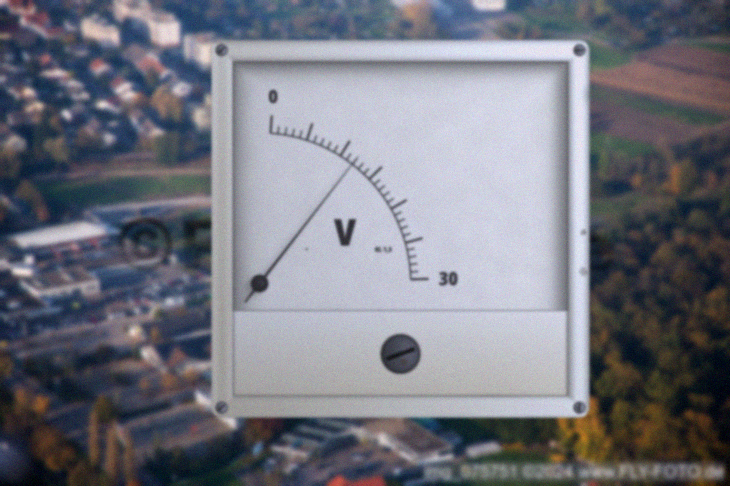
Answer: 12 V
